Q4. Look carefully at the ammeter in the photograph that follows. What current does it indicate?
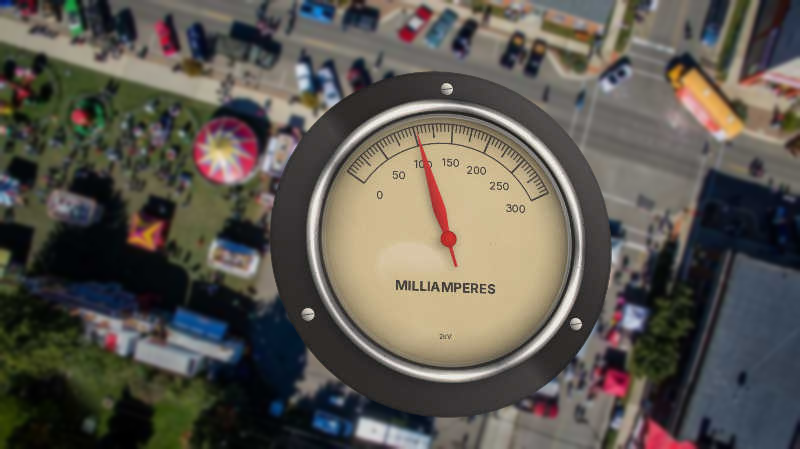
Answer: 100 mA
